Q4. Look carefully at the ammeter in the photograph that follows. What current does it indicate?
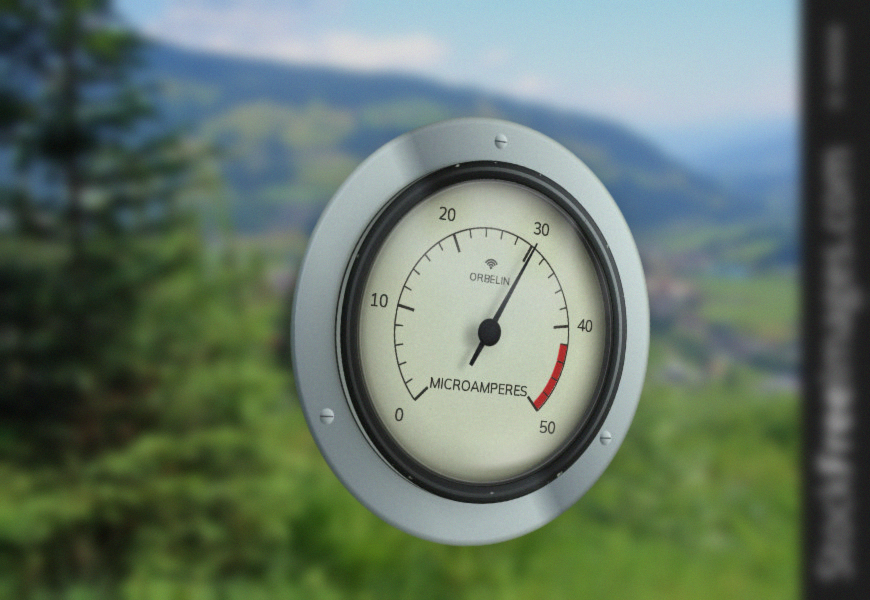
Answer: 30 µA
